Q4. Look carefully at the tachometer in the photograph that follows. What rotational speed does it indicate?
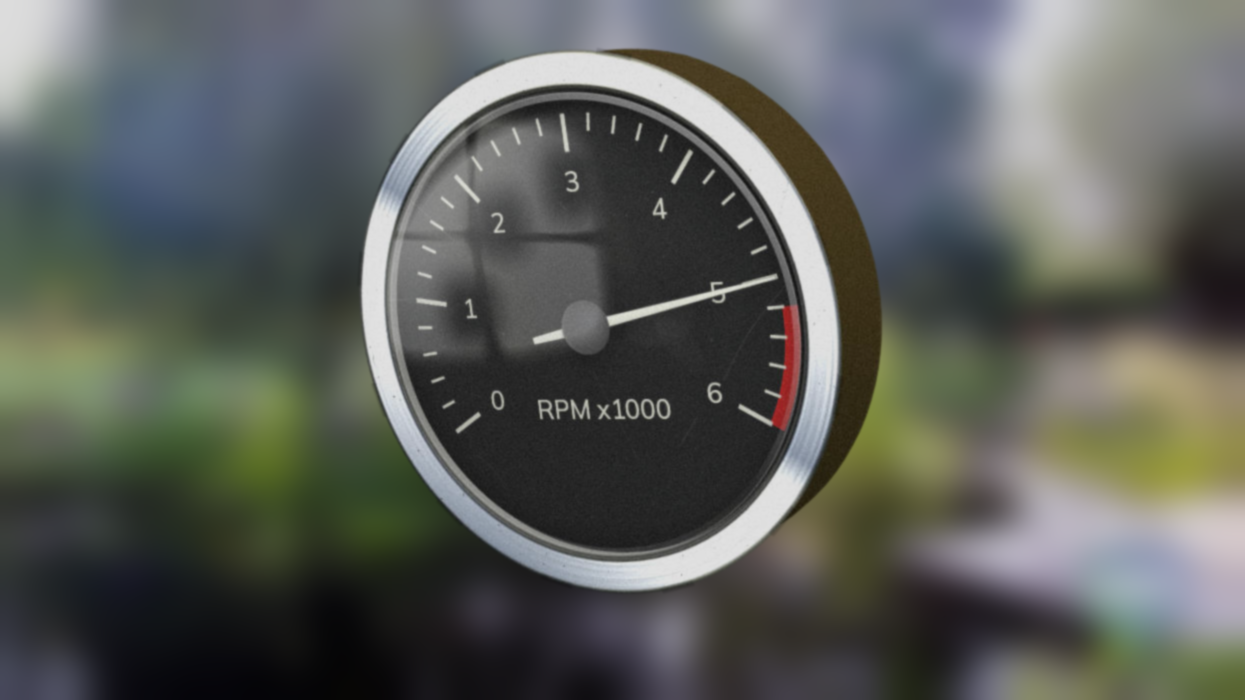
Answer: 5000 rpm
